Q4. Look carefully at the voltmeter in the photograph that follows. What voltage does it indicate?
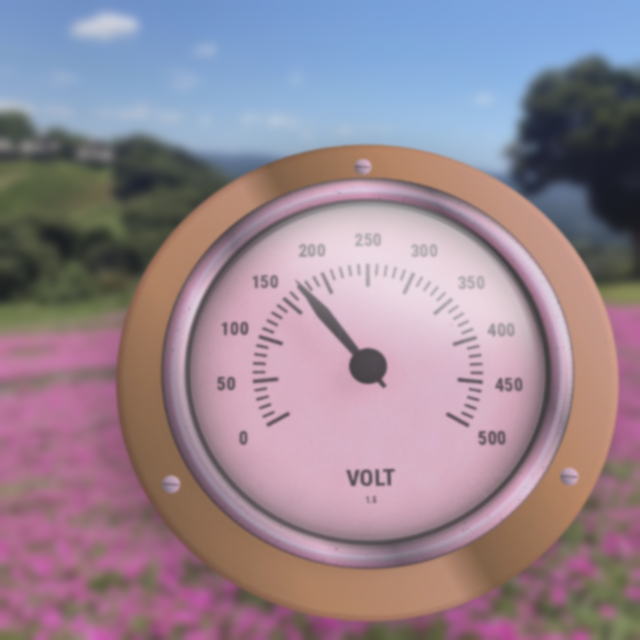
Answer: 170 V
